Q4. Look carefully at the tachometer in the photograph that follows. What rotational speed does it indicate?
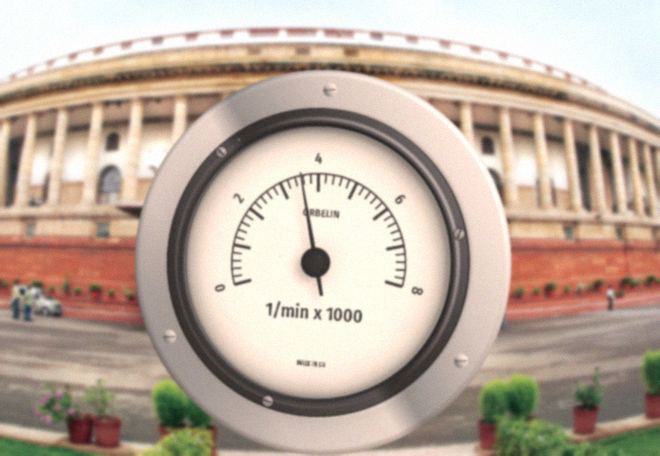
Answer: 3600 rpm
